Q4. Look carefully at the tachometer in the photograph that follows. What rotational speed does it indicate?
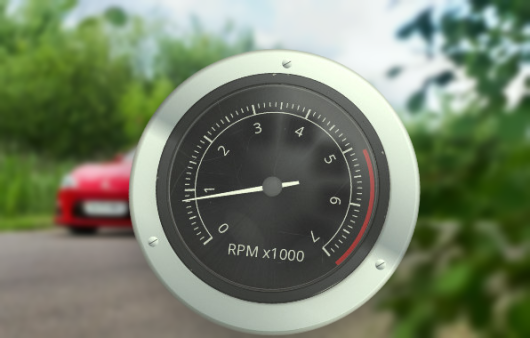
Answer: 800 rpm
